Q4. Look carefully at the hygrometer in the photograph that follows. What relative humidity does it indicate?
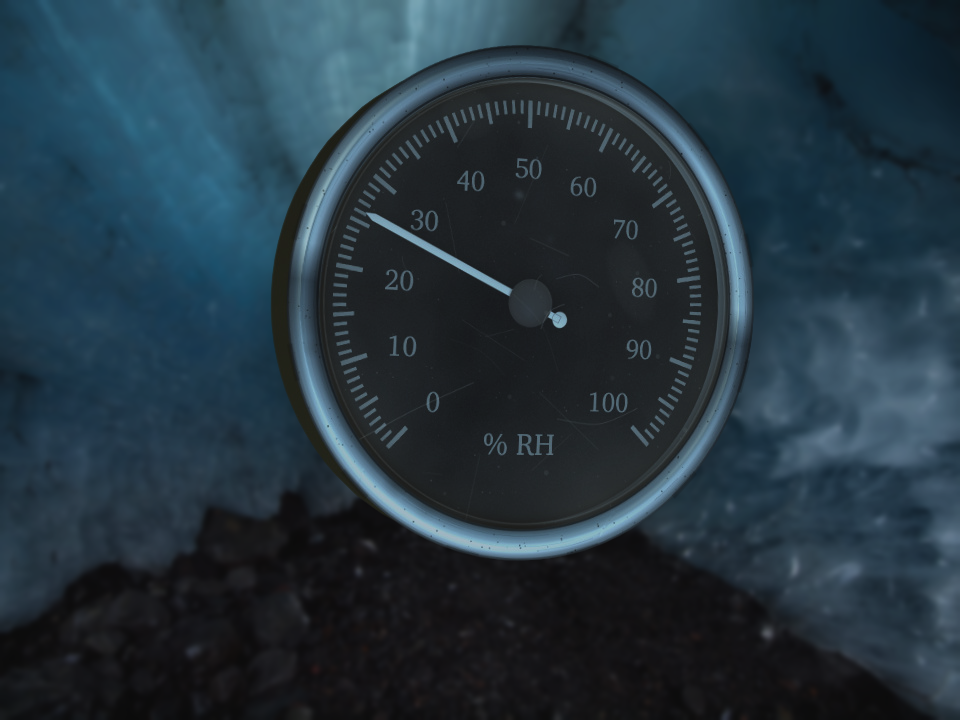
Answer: 26 %
